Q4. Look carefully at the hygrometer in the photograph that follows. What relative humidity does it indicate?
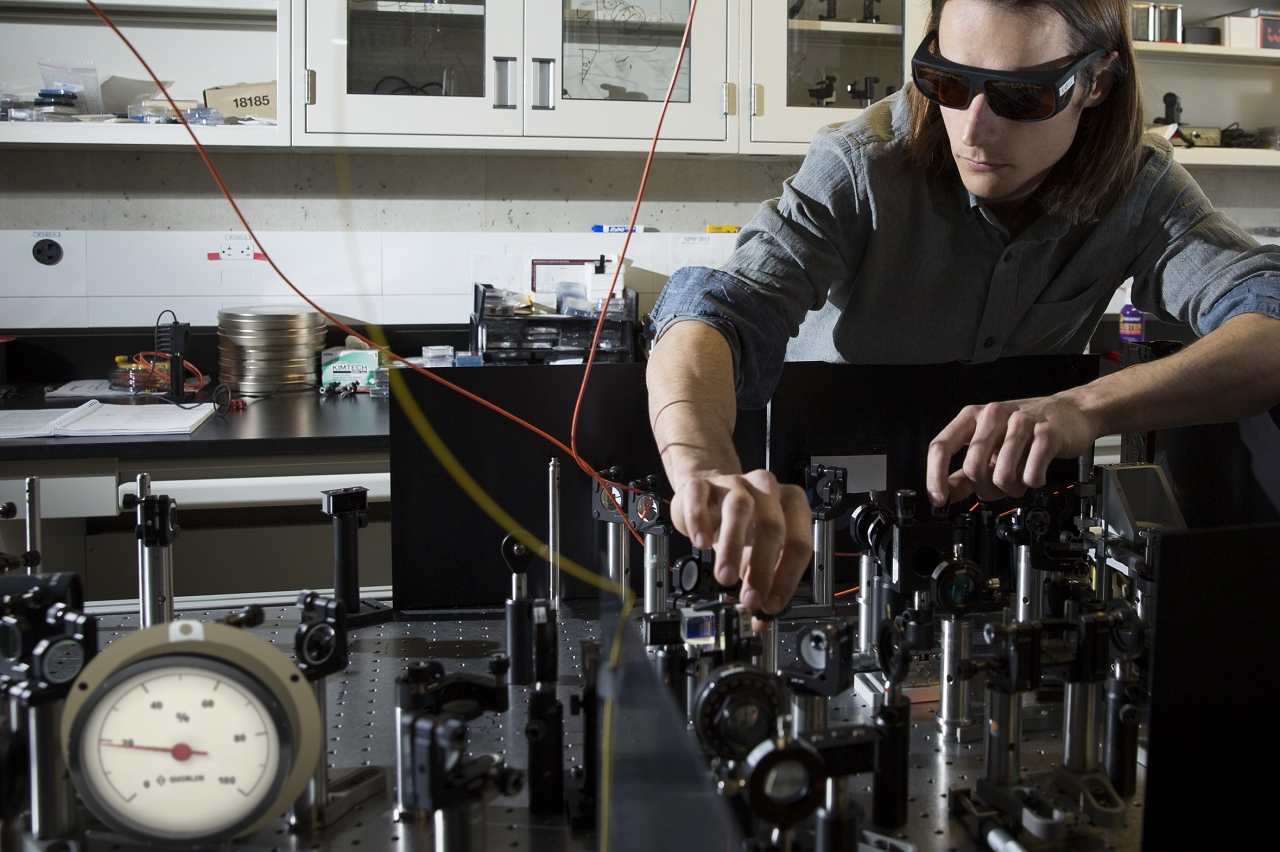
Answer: 20 %
